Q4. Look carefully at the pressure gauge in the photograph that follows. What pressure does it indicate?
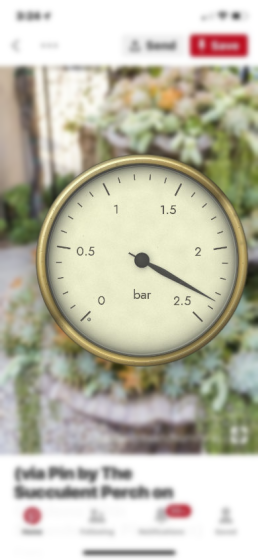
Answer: 2.35 bar
